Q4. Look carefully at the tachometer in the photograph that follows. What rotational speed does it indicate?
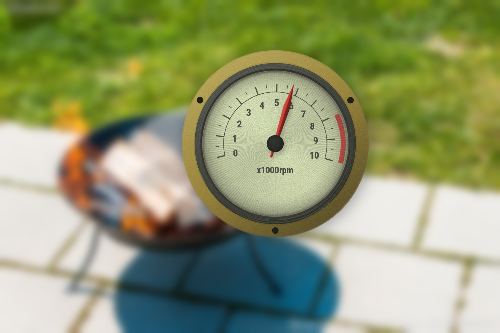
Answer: 5750 rpm
